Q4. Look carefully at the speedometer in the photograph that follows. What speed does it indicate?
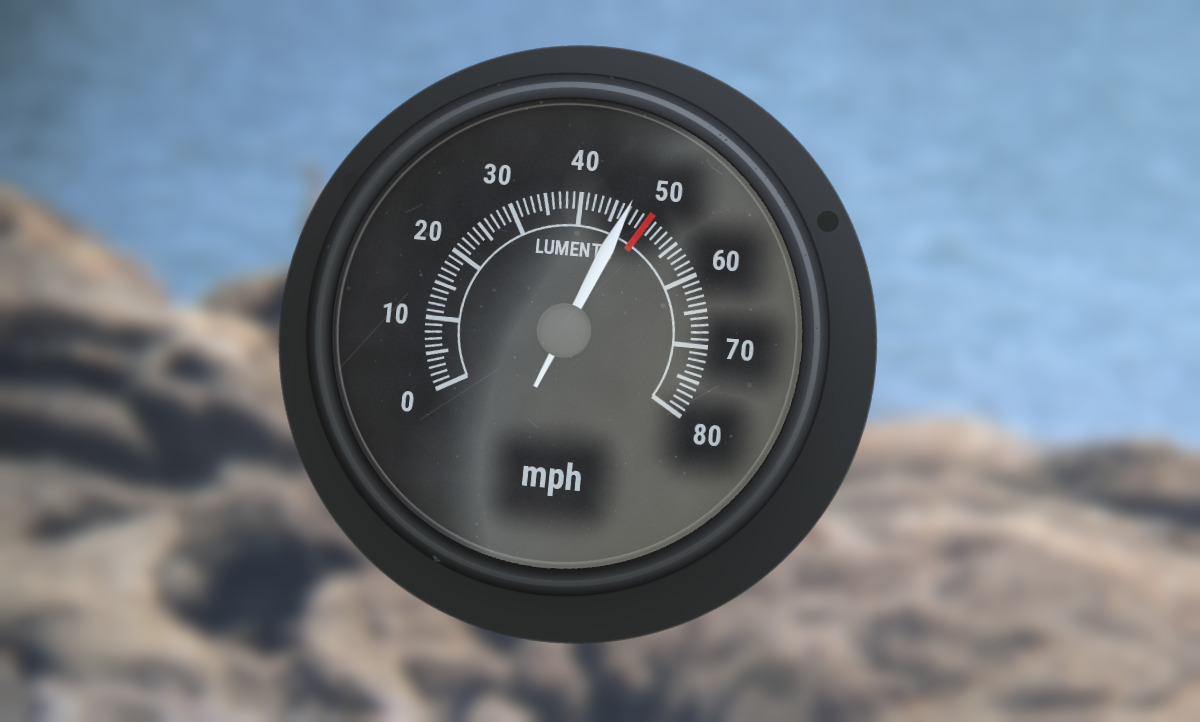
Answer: 47 mph
